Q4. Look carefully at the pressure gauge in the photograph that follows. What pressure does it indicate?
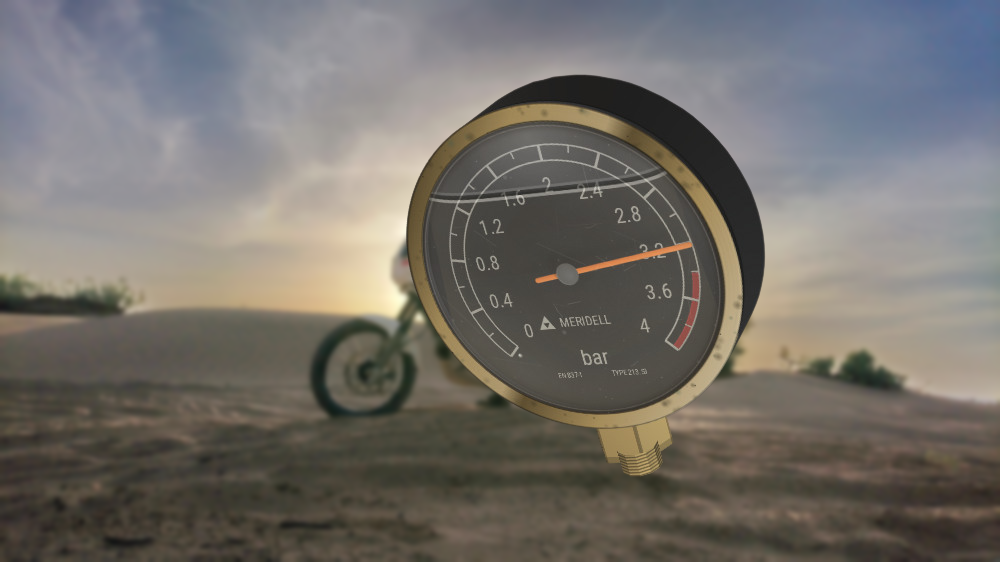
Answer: 3.2 bar
